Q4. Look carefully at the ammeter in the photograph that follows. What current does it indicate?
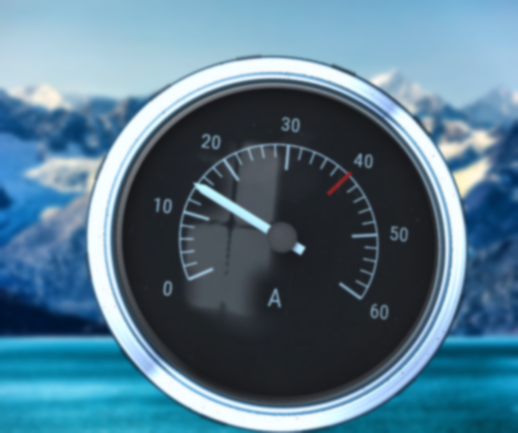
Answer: 14 A
